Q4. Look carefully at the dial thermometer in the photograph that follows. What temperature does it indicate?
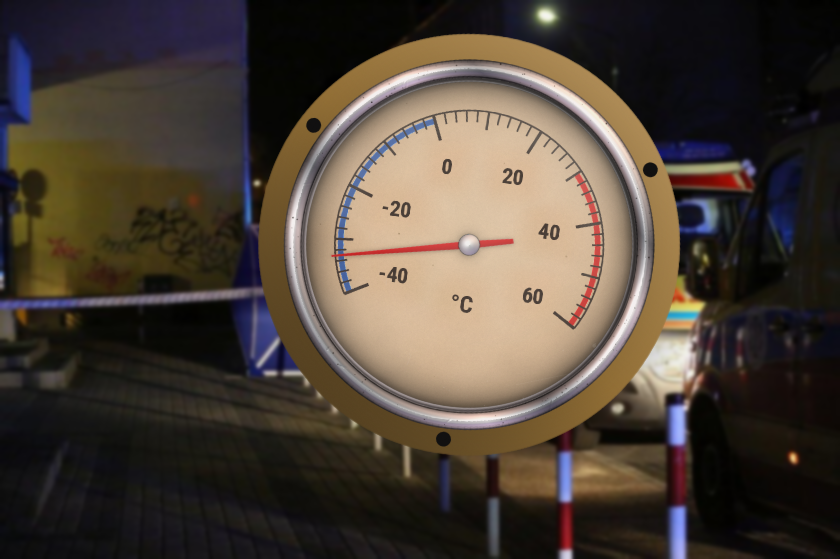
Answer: -33 °C
